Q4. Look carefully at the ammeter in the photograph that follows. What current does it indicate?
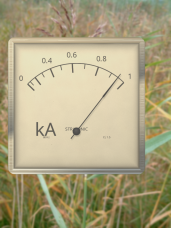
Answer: 0.95 kA
